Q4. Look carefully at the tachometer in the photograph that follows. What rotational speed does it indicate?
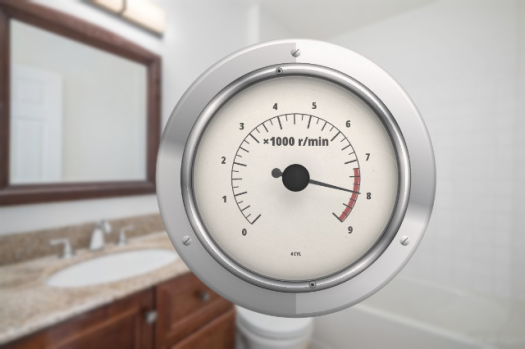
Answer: 8000 rpm
